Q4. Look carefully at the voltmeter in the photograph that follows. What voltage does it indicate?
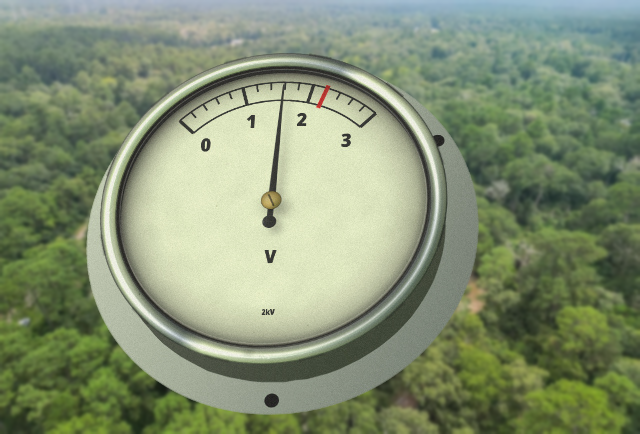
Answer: 1.6 V
